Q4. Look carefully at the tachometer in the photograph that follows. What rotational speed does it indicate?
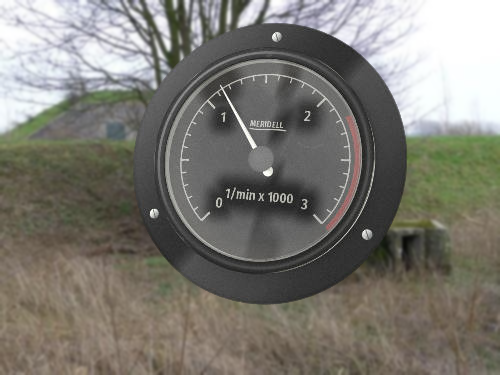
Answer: 1150 rpm
